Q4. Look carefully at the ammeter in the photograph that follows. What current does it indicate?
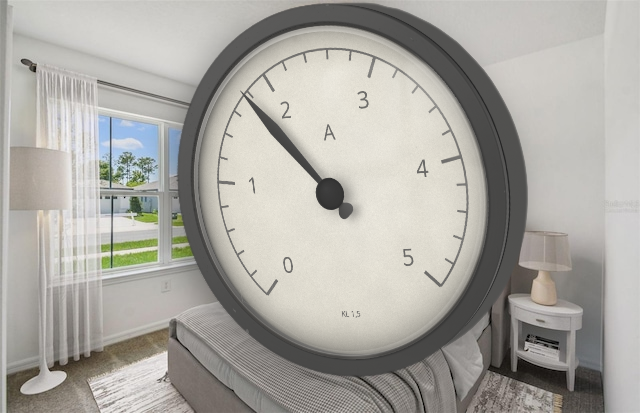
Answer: 1.8 A
